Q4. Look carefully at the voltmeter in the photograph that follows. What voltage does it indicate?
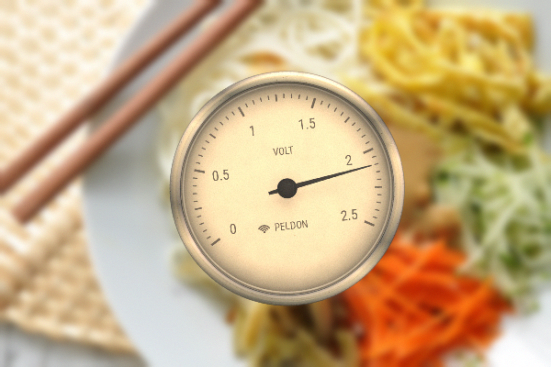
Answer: 2.1 V
